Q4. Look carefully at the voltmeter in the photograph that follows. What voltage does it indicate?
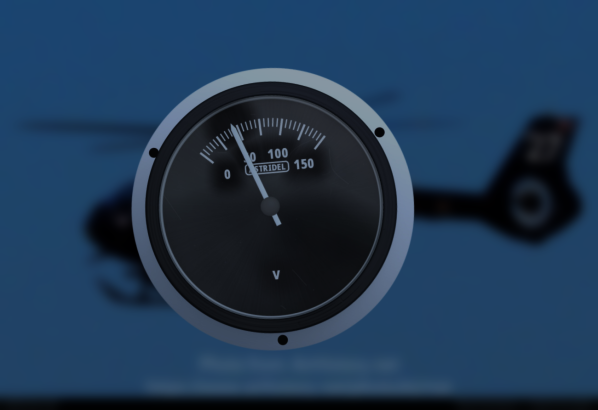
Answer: 45 V
